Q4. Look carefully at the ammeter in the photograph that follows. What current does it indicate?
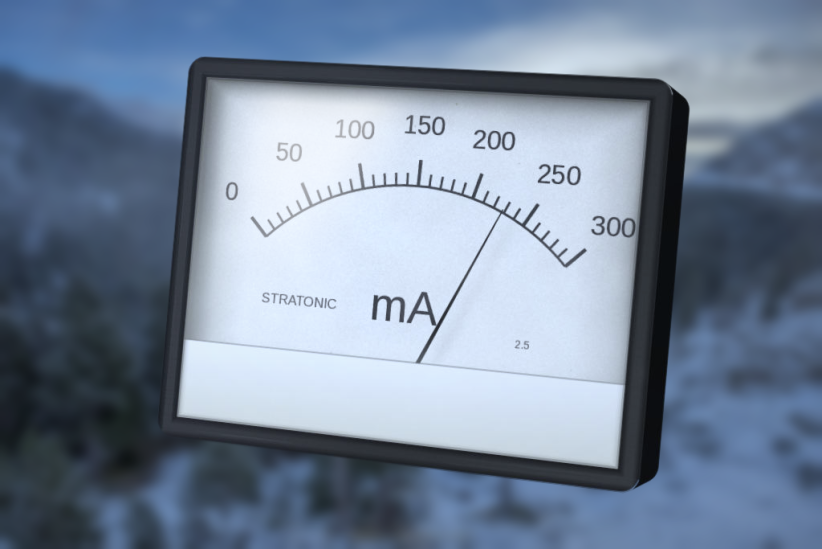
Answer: 230 mA
